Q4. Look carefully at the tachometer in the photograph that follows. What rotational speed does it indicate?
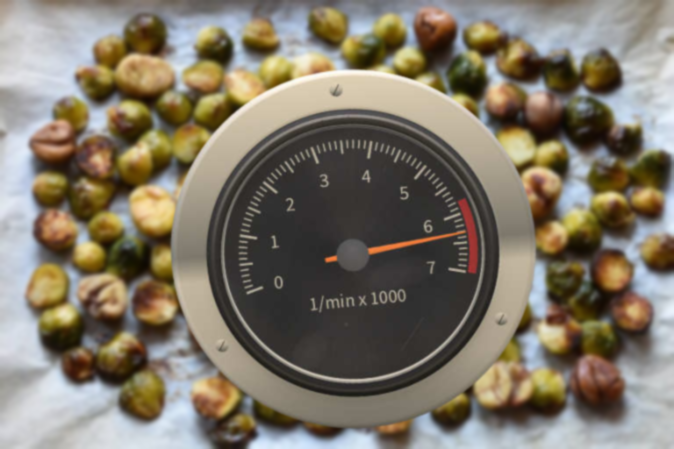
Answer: 6300 rpm
